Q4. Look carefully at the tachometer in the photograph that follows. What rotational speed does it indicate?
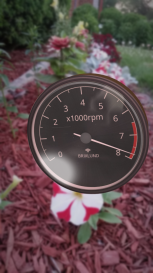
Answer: 7750 rpm
